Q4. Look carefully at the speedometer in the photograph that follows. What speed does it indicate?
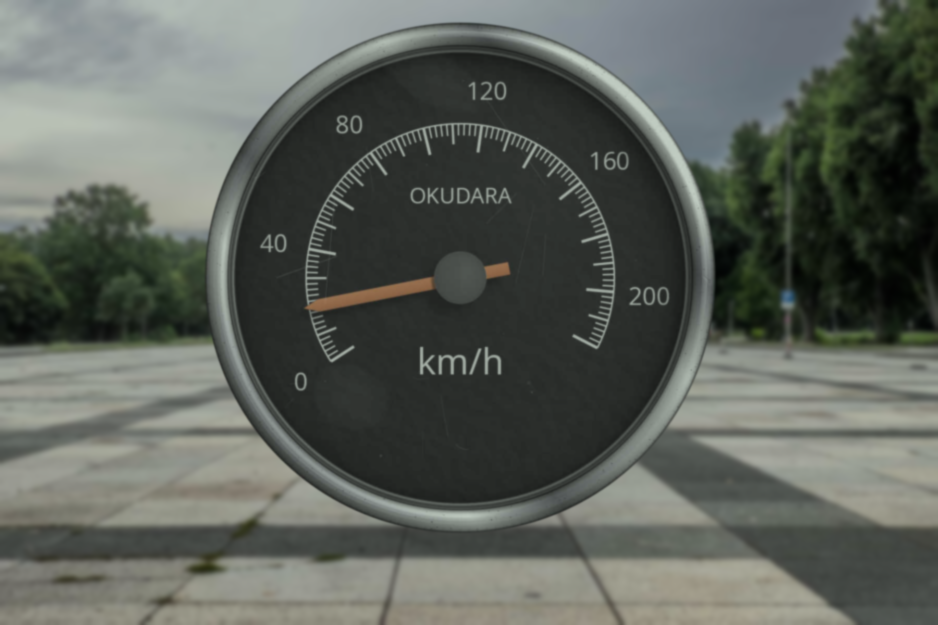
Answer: 20 km/h
